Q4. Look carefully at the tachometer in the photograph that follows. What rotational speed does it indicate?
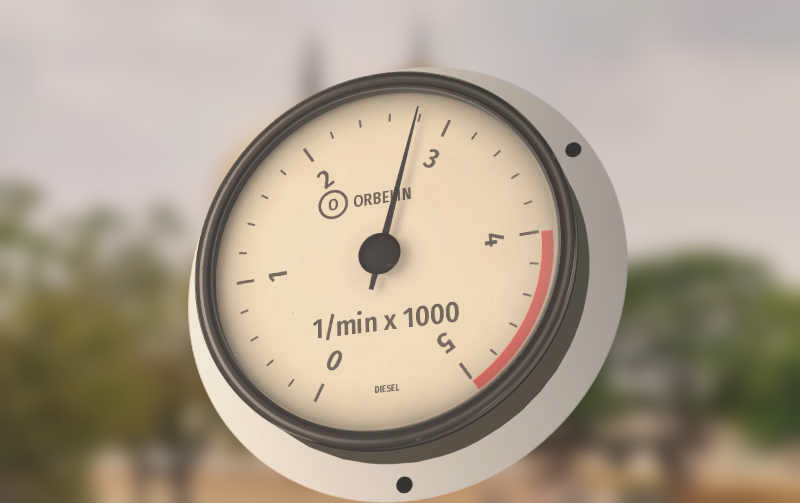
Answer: 2800 rpm
